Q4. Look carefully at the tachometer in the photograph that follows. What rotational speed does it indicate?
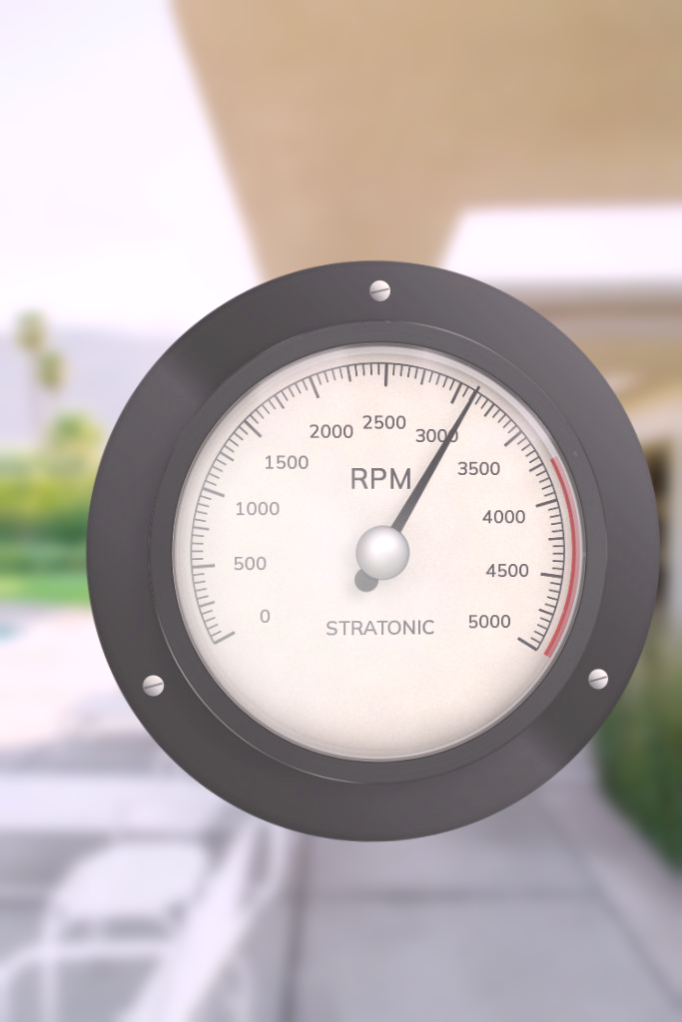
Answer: 3100 rpm
